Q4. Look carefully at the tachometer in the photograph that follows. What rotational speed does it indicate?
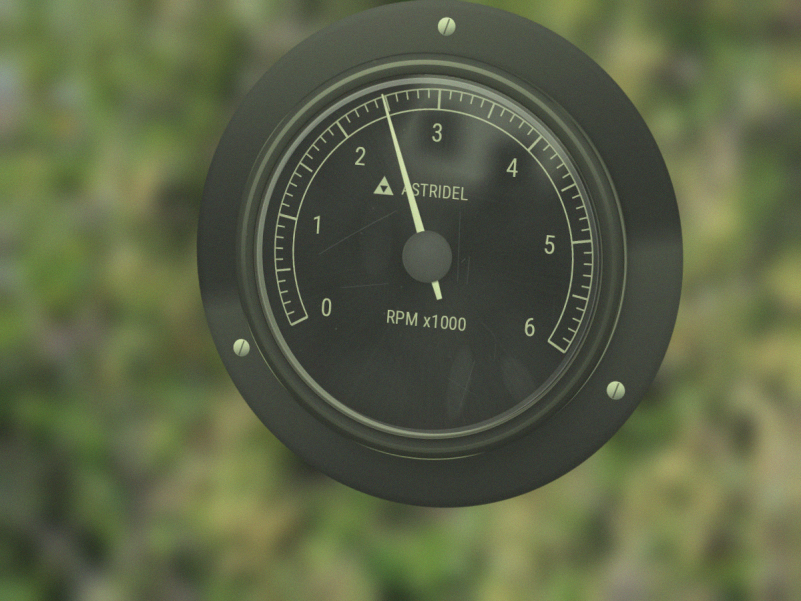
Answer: 2500 rpm
